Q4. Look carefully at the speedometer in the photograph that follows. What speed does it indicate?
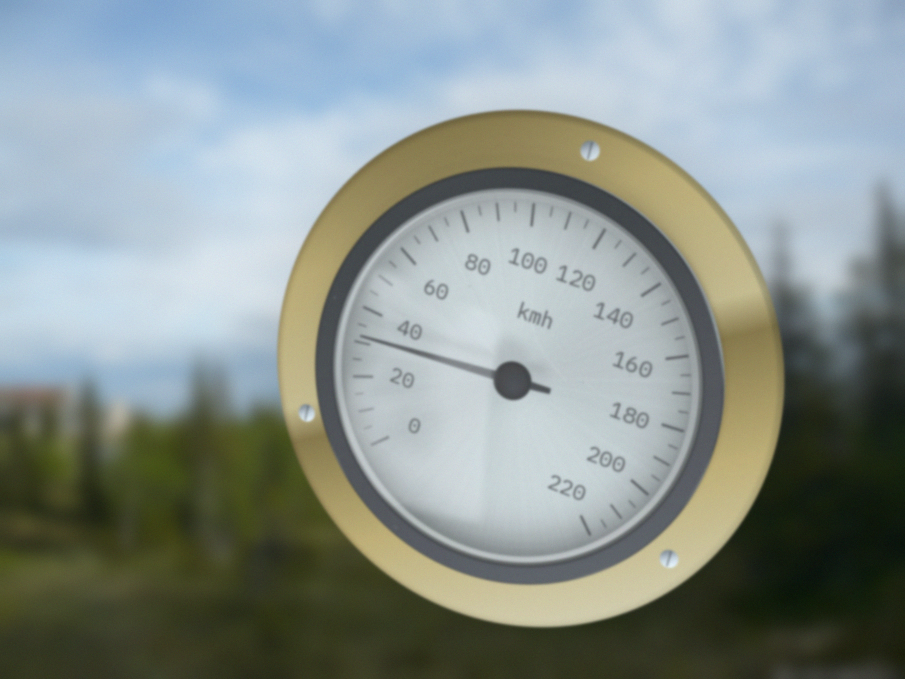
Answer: 32.5 km/h
